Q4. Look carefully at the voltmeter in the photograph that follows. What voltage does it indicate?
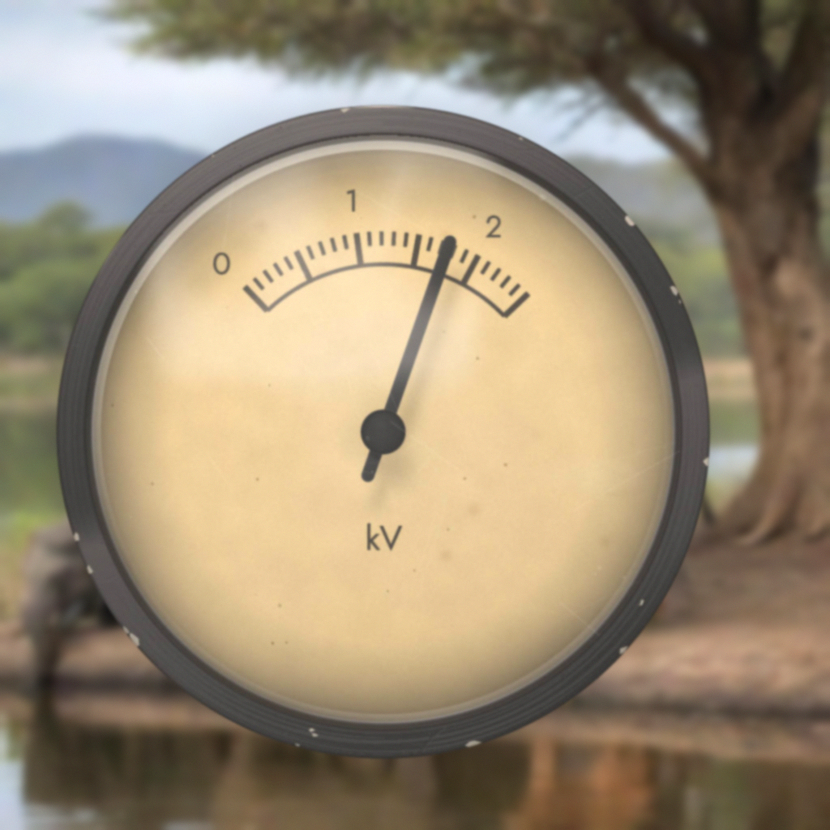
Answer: 1.75 kV
